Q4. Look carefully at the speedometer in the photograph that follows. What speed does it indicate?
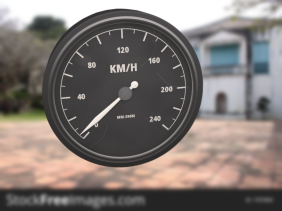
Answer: 5 km/h
